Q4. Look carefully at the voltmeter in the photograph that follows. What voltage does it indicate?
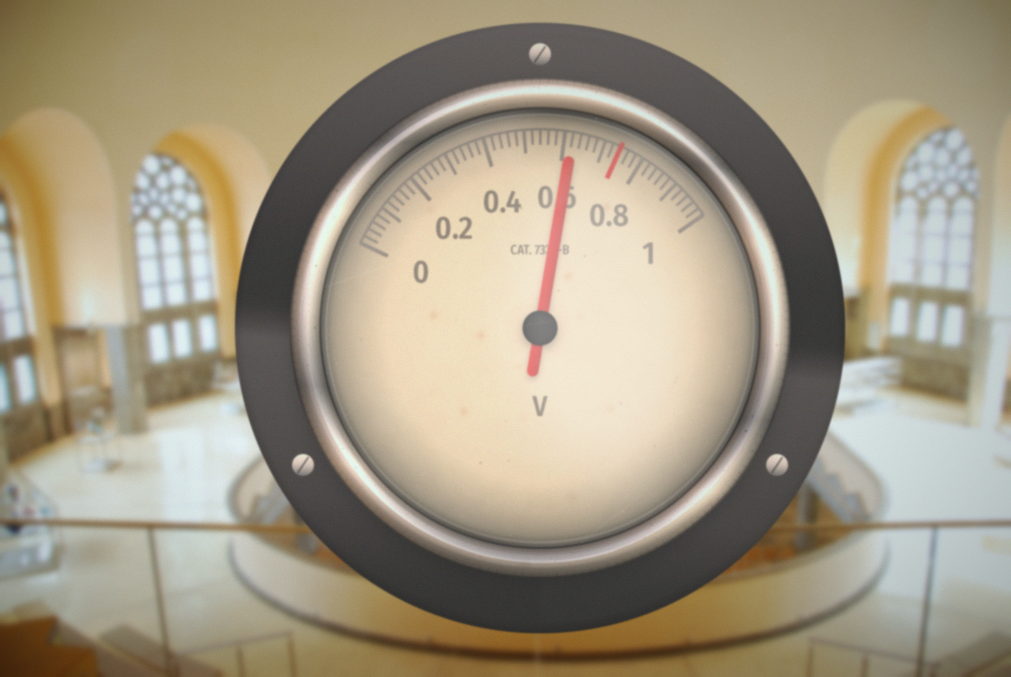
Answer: 0.62 V
